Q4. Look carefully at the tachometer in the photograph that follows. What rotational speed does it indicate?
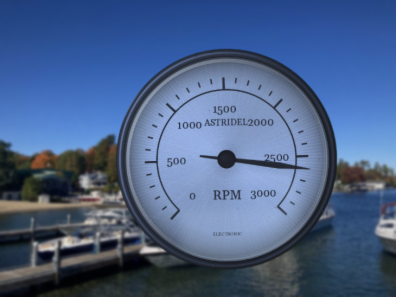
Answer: 2600 rpm
